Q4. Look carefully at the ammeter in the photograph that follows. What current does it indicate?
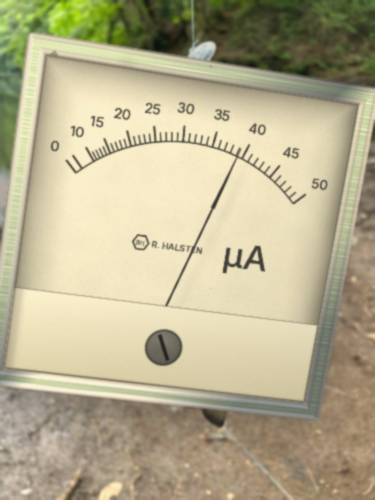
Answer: 39 µA
